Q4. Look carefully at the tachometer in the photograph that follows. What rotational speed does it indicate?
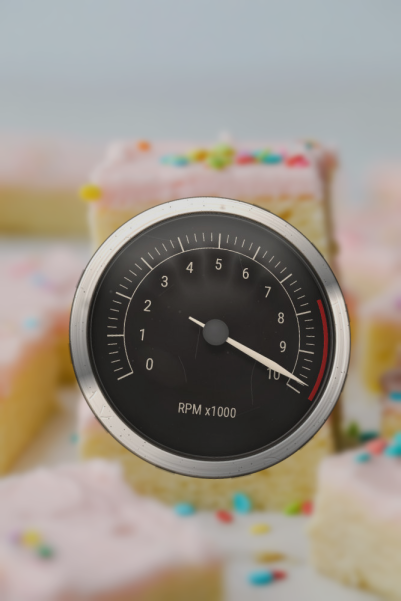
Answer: 9800 rpm
